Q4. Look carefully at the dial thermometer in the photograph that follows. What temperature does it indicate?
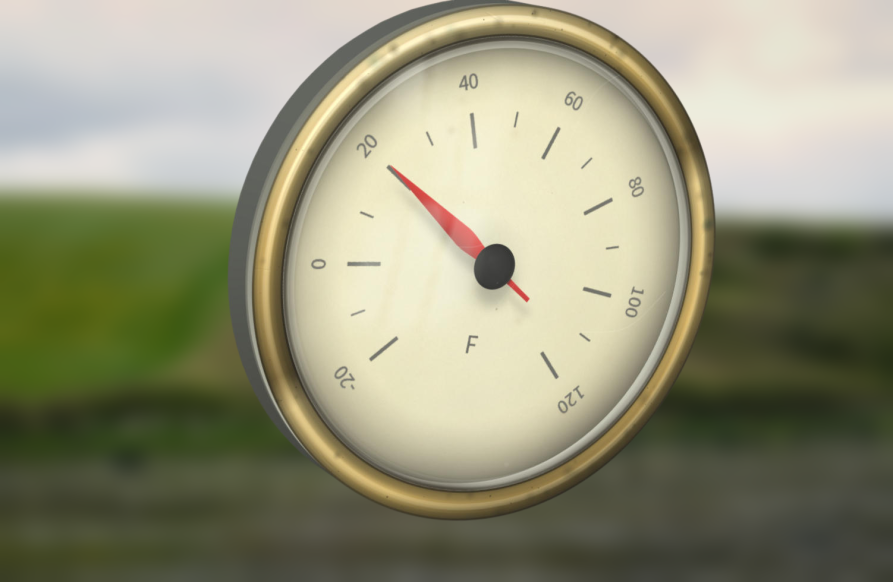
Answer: 20 °F
